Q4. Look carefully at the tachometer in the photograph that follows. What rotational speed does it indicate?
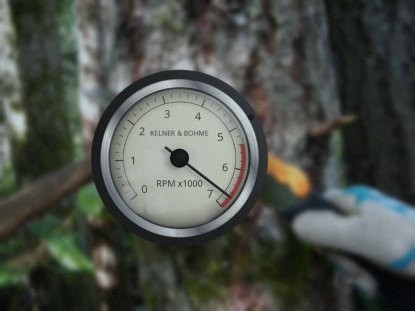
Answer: 6700 rpm
